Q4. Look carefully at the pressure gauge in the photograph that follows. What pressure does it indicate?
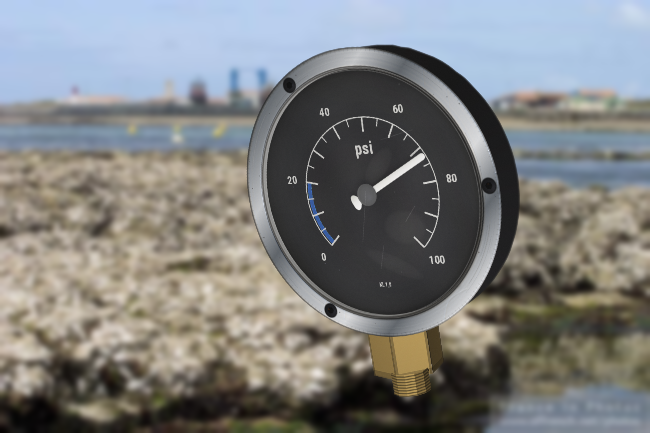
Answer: 72.5 psi
